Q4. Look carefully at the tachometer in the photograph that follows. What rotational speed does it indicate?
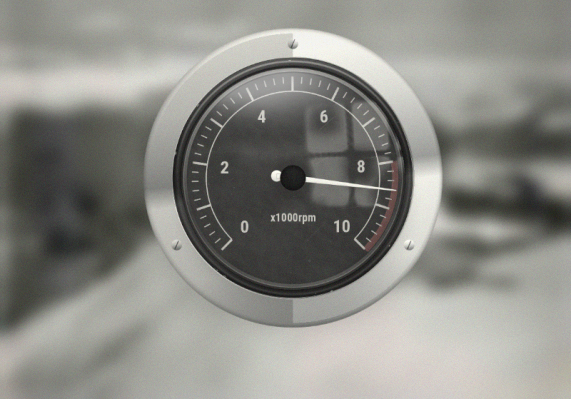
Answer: 8600 rpm
